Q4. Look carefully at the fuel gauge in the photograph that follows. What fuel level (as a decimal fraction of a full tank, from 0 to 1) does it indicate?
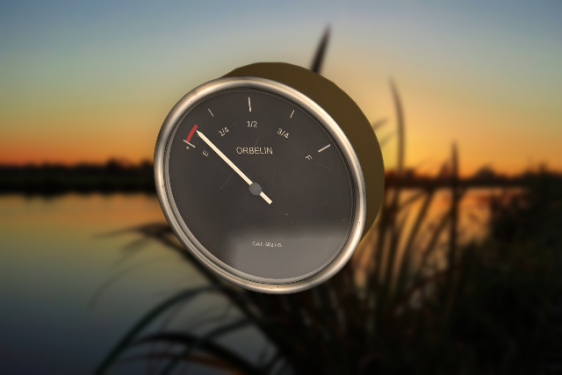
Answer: 0.125
